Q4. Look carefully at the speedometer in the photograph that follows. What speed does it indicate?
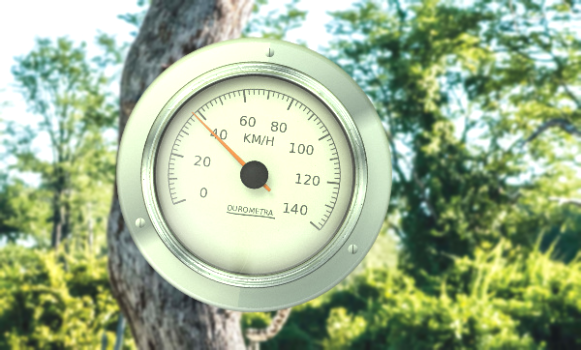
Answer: 38 km/h
